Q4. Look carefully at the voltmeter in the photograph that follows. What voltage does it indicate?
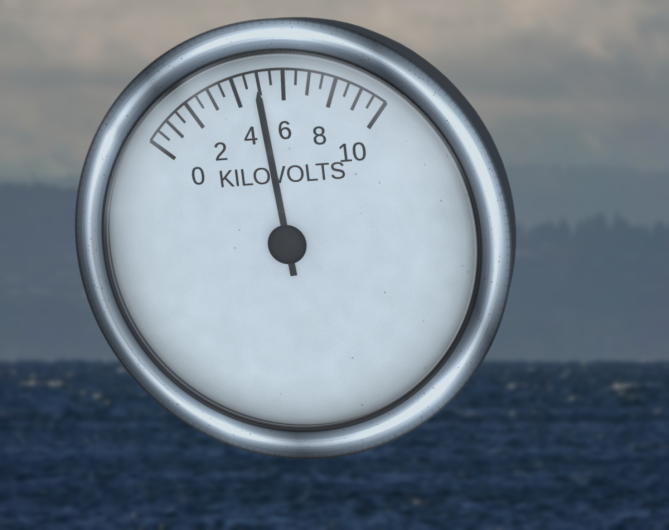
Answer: 5 kV
